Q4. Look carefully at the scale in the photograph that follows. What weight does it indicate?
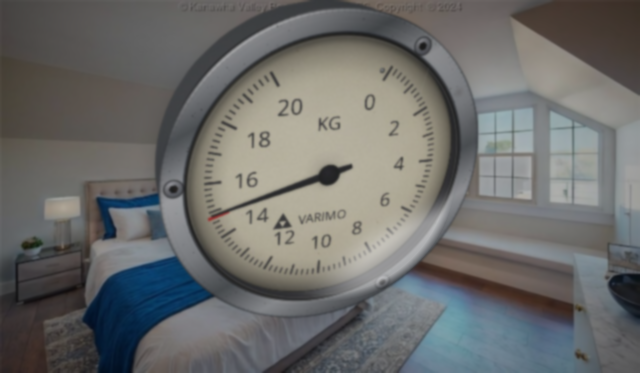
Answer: 15 kg
